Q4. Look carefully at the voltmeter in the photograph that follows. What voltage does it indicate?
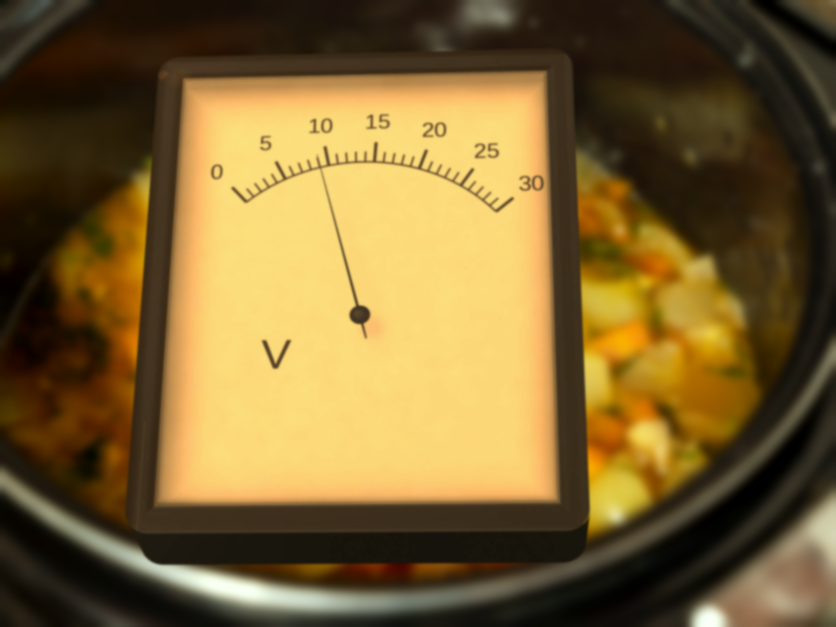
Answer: 9 V
